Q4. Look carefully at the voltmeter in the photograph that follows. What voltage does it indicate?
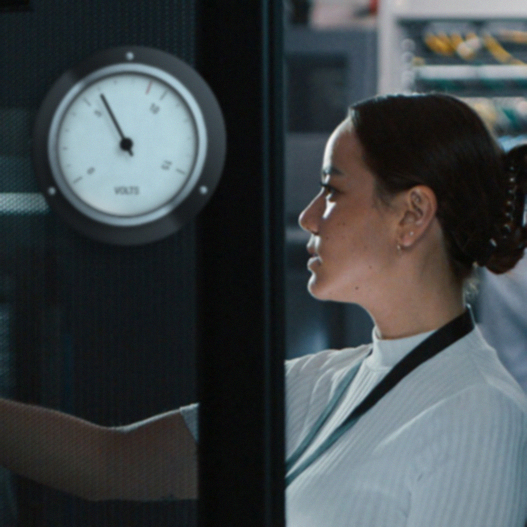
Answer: 6 V
